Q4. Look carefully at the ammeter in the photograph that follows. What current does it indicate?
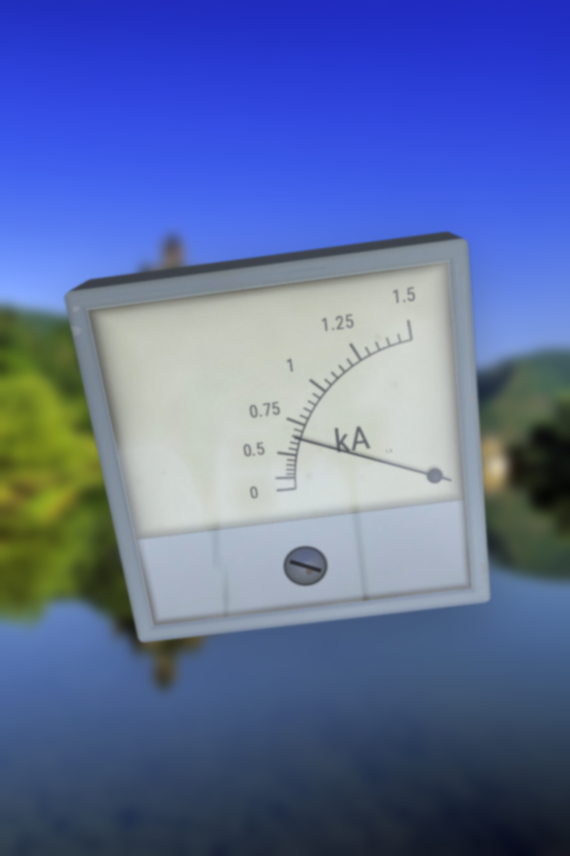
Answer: 0.65 kA
